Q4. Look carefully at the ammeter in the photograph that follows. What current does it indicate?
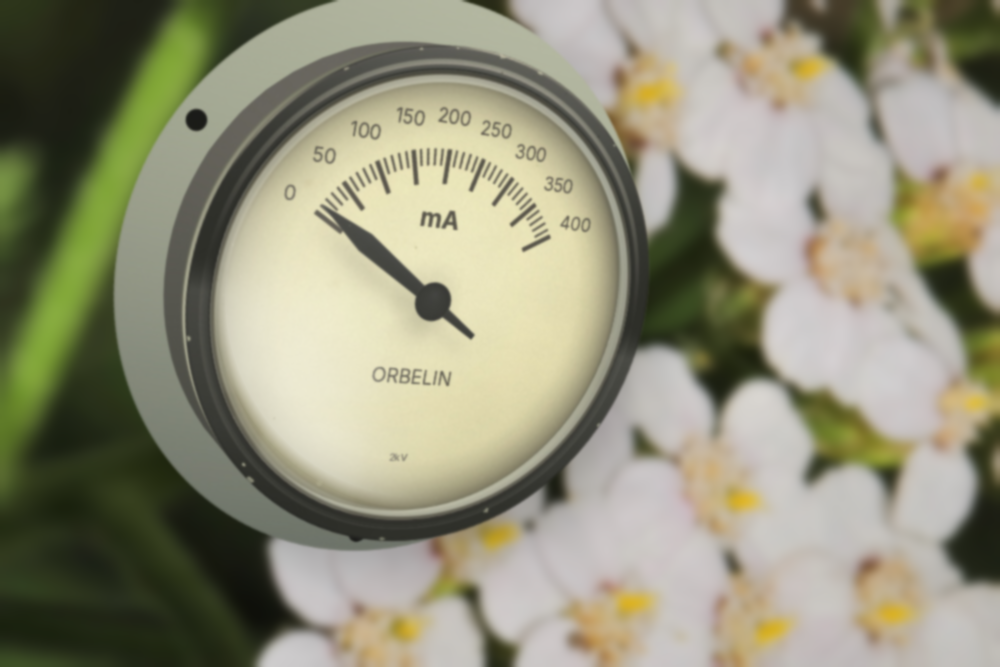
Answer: 10 mA
